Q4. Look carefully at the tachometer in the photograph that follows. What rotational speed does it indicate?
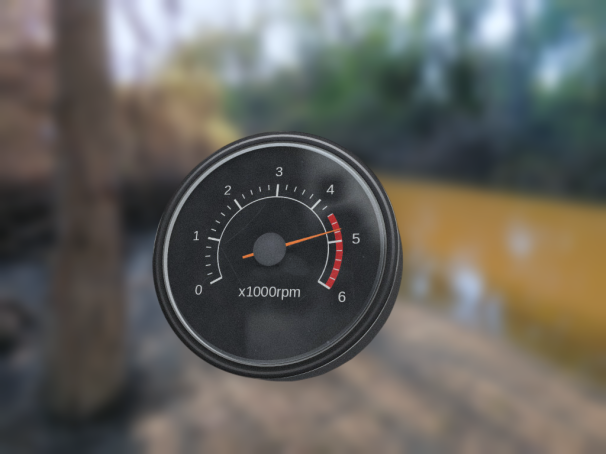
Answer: 4800 rpm
